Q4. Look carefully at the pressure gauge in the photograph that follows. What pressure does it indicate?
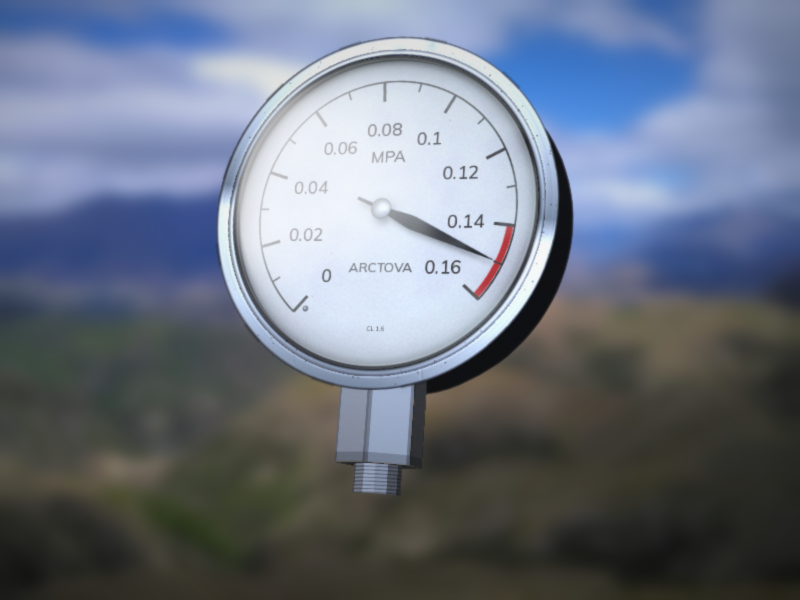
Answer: 0.15 MPa
